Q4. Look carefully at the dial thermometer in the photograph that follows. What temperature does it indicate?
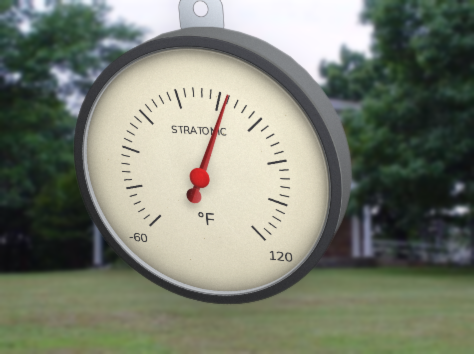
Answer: 44 °F
